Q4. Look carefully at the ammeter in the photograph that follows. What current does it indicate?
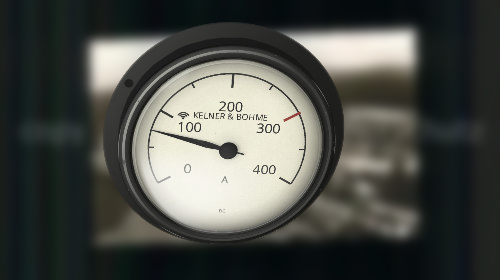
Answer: 75 A
